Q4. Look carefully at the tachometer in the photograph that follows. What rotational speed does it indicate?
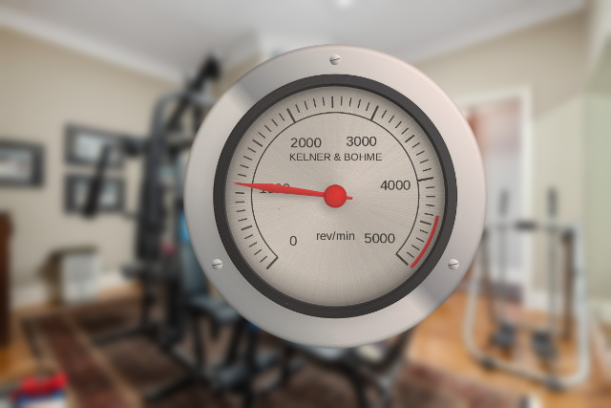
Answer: 1000 rpm
